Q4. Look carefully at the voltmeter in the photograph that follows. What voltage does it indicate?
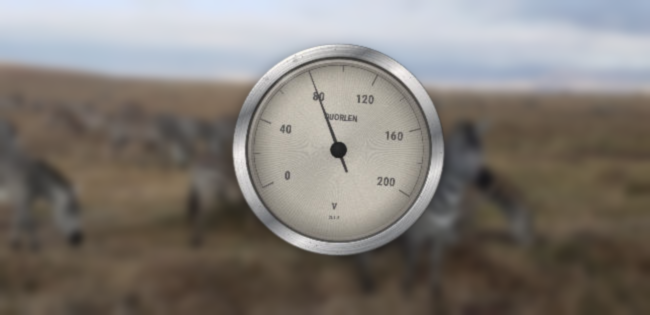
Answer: 80 V
